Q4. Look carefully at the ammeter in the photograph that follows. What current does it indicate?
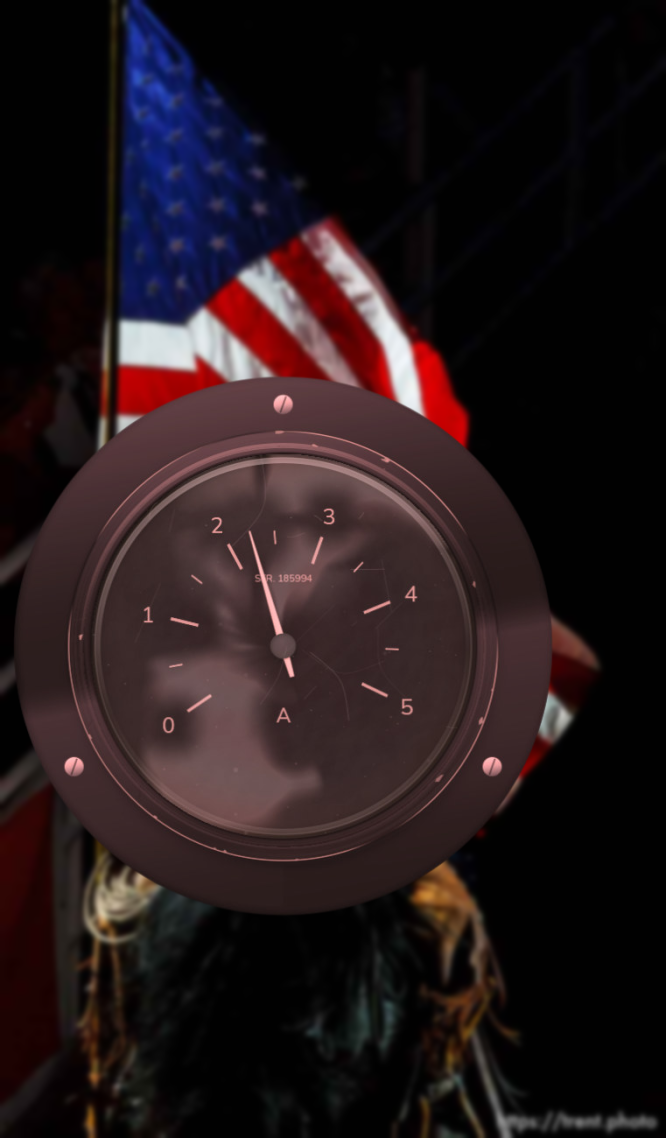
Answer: 2.25 A
